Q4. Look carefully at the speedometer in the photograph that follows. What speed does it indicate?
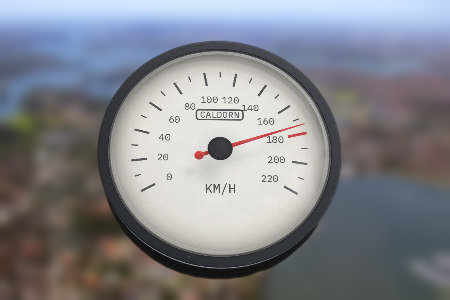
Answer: 175 km/h
